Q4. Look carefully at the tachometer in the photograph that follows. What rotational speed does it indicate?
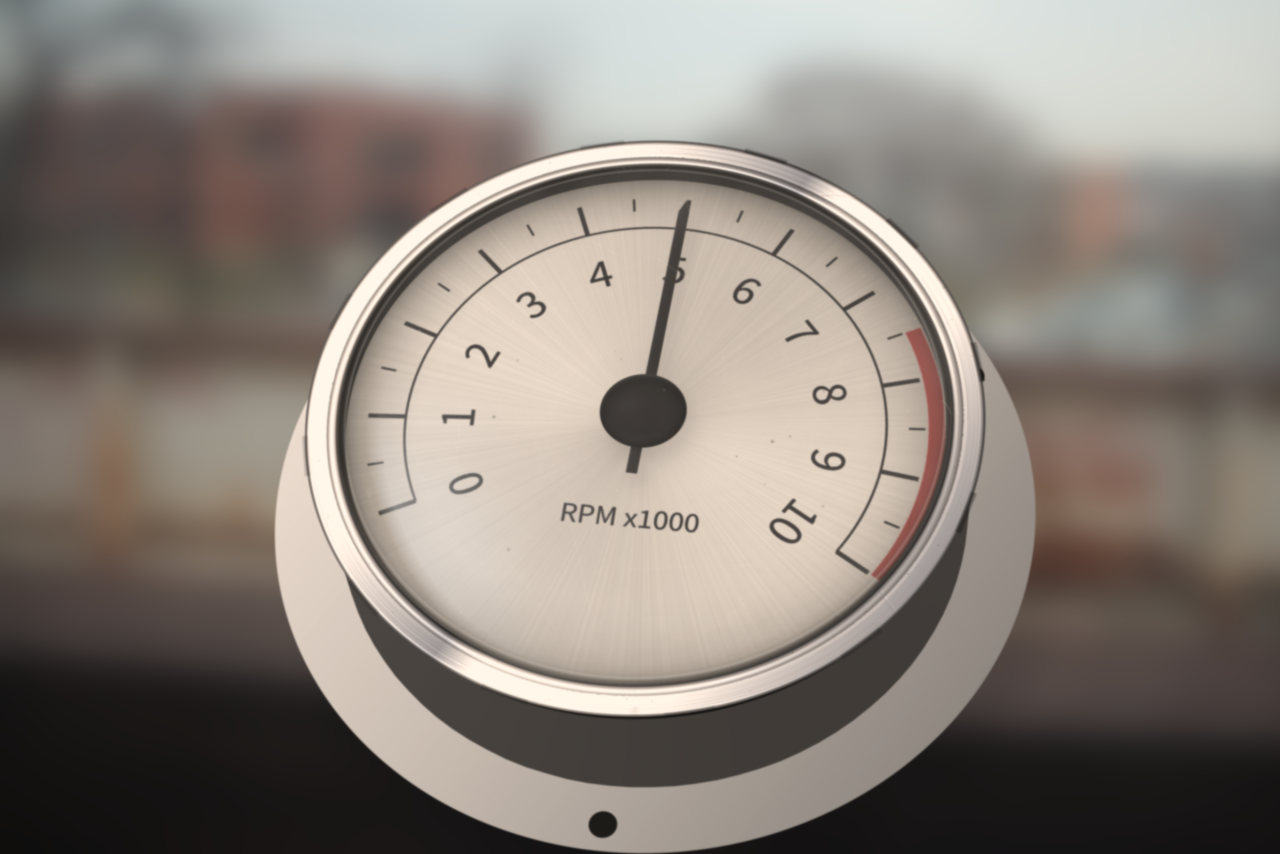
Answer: 5000 rpm
